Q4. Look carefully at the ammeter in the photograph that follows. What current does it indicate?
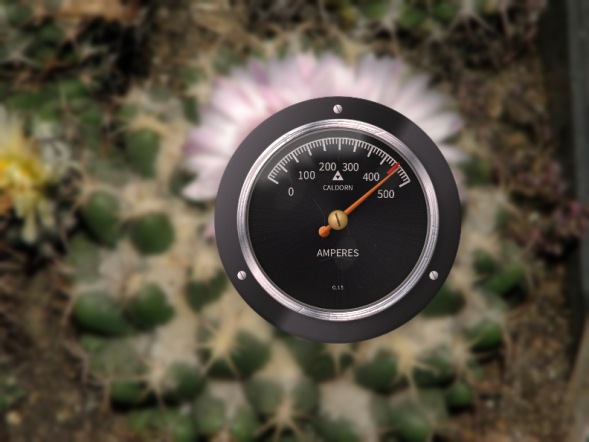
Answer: 450 A
